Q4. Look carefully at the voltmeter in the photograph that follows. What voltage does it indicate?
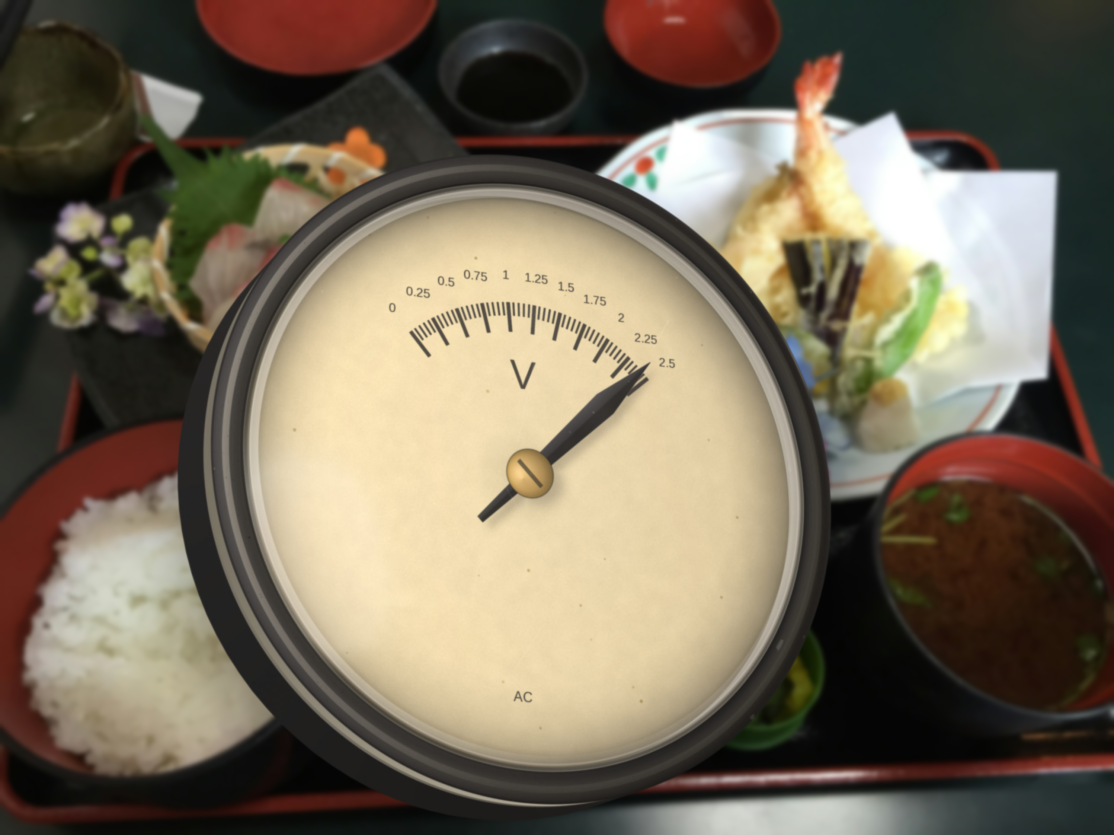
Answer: 2.4 V
